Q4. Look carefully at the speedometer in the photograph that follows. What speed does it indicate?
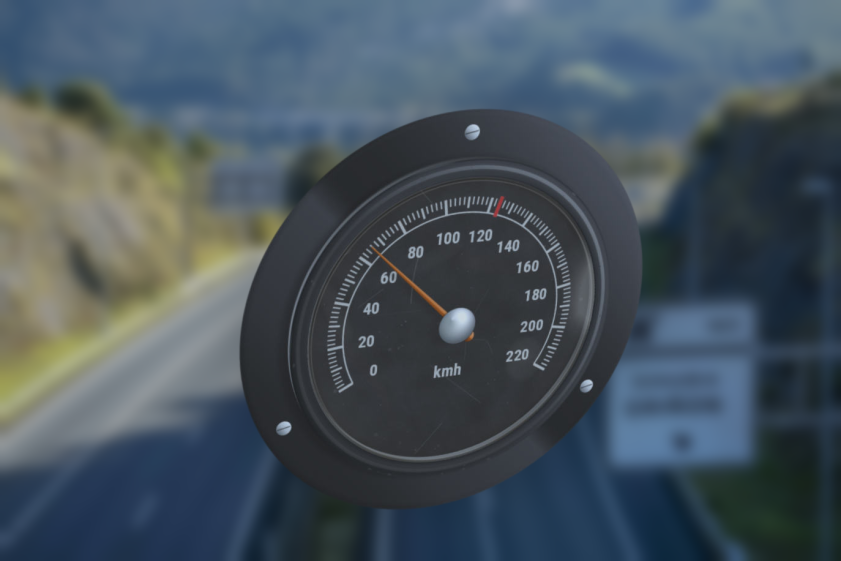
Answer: 66 km/h
